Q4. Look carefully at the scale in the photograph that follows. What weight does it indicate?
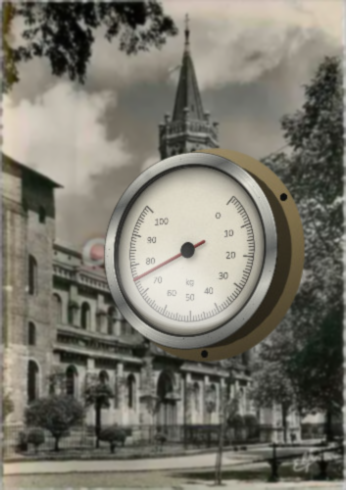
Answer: 75 kg
